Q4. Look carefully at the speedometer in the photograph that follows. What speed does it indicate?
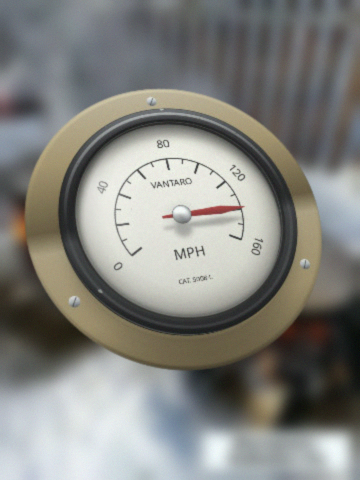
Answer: 140 mph
